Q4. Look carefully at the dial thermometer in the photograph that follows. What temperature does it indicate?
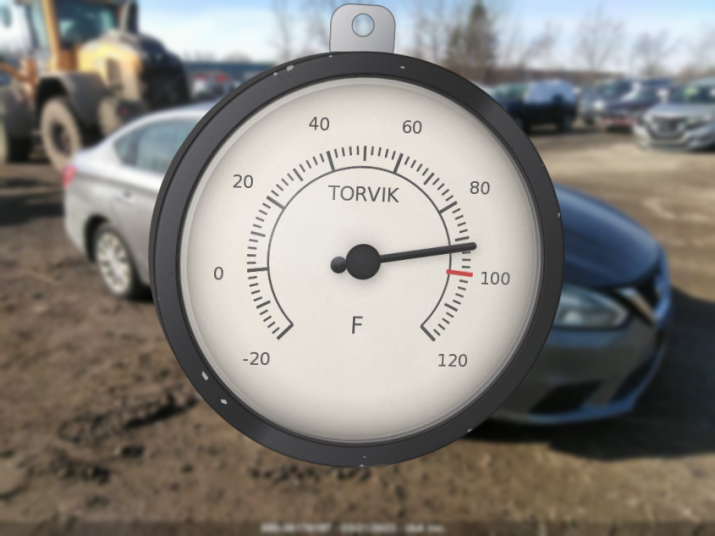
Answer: 92 °F
